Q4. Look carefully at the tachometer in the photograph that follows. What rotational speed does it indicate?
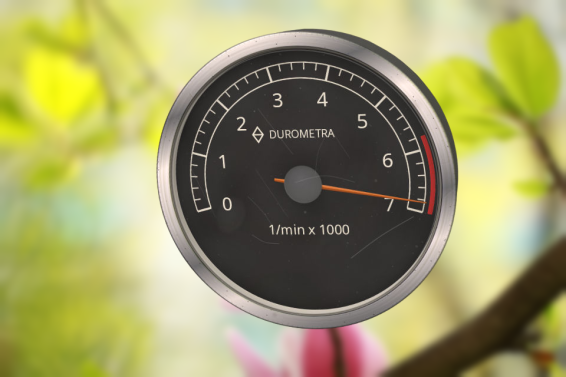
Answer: 6800 rpm
